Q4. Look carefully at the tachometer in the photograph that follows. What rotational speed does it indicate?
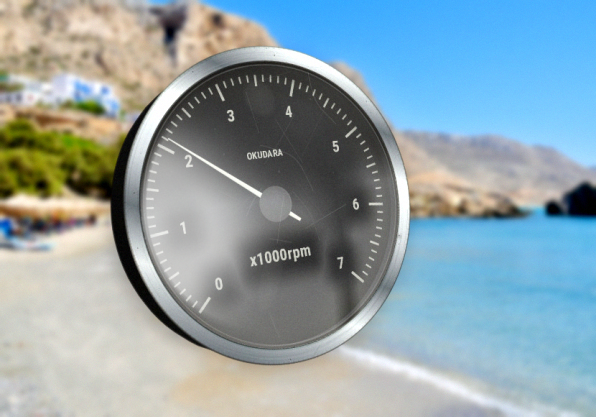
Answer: 2100 rpm
